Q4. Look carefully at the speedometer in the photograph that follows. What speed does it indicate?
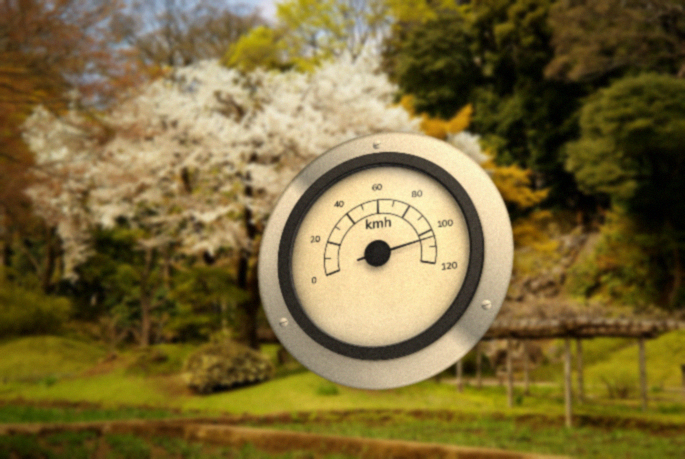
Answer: 105 km/h
